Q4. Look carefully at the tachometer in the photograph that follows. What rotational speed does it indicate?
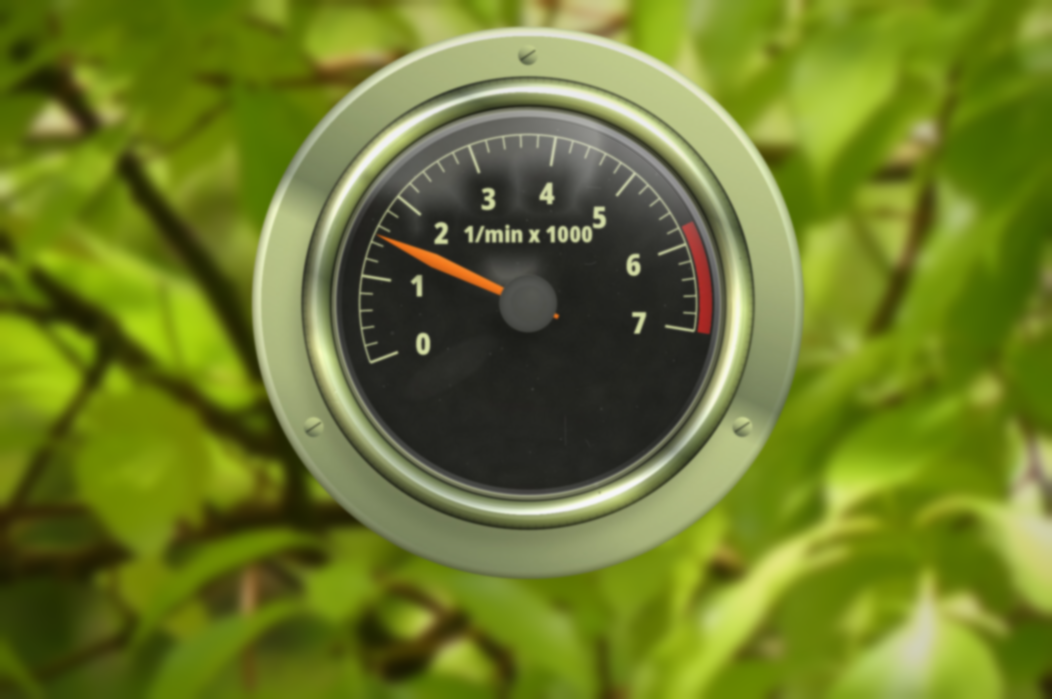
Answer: 1500 rpm
